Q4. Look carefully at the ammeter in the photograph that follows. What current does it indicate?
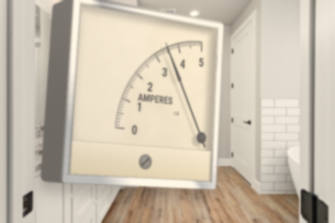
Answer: 3.5 A
